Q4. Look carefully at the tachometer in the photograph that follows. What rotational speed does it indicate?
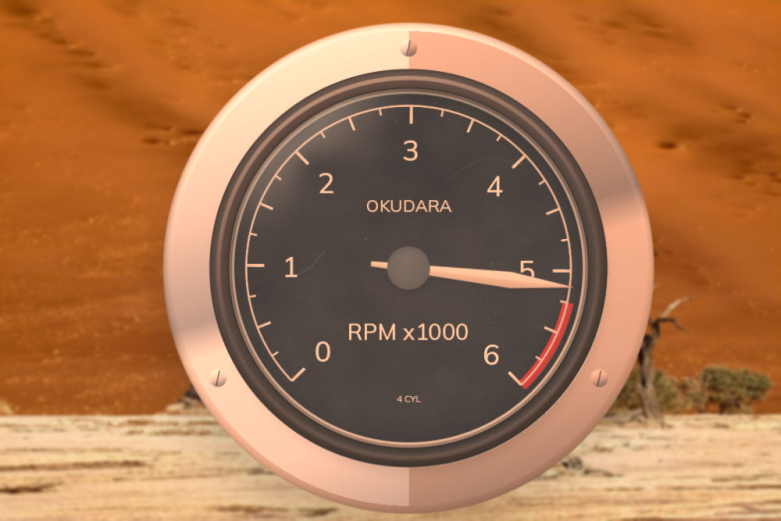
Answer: 5125 rpm
